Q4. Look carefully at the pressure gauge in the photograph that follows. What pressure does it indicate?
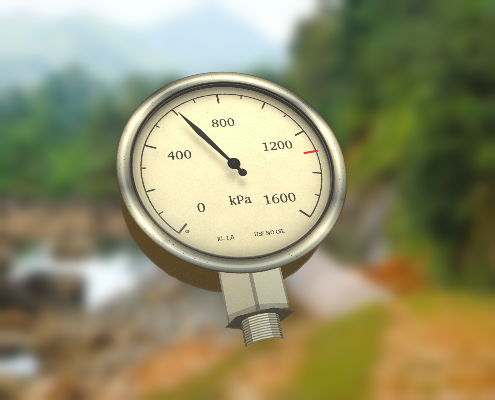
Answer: 600 kPa
